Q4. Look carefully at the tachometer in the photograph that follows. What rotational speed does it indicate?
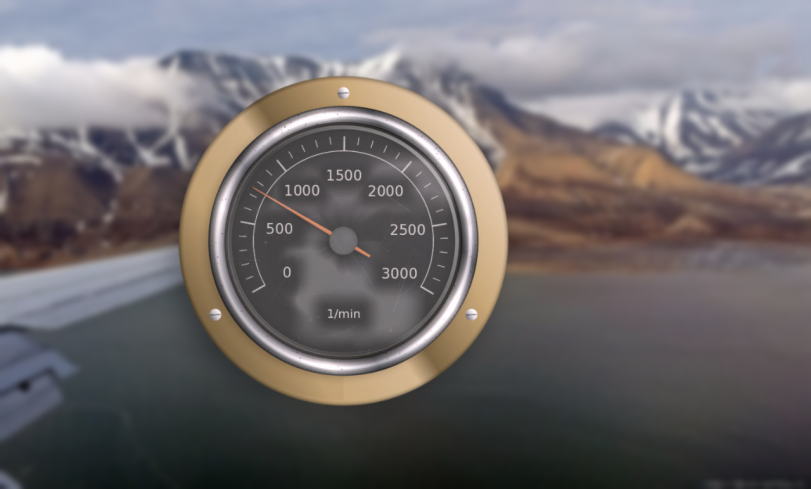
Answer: 750 rpm
